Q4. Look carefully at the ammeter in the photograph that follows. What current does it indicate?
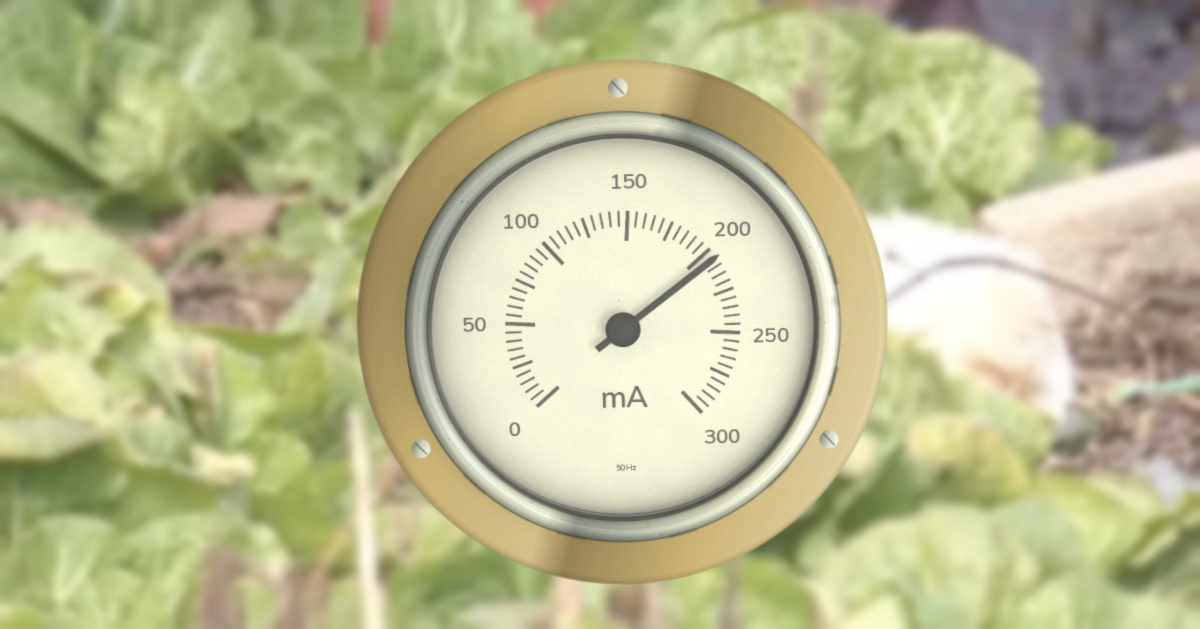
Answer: 205 mA
